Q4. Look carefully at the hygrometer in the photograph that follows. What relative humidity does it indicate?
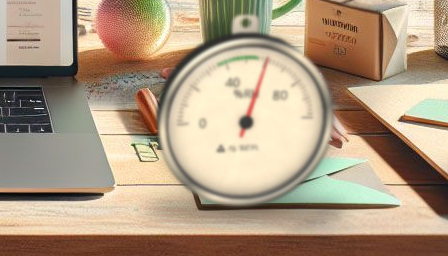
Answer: 60 %
